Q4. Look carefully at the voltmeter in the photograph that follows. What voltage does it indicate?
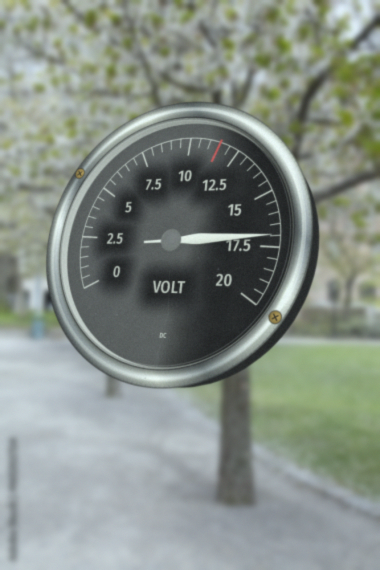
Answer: 17 V
